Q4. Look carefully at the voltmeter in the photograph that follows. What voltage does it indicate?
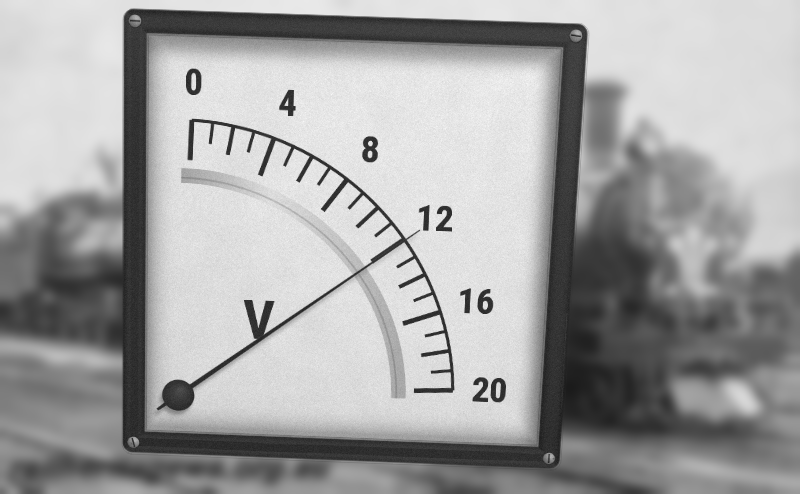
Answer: 12 V
